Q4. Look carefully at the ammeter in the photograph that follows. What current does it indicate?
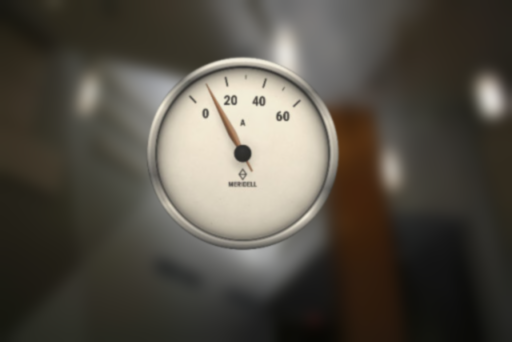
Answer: 10 A
